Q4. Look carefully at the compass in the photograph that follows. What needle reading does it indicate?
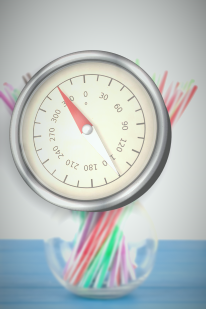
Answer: 330 °
